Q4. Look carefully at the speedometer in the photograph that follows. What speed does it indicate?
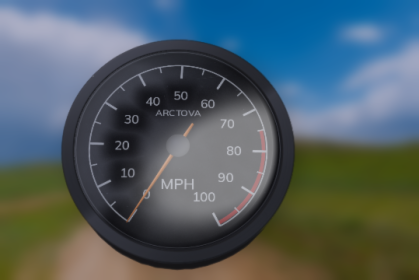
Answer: 0 mph
